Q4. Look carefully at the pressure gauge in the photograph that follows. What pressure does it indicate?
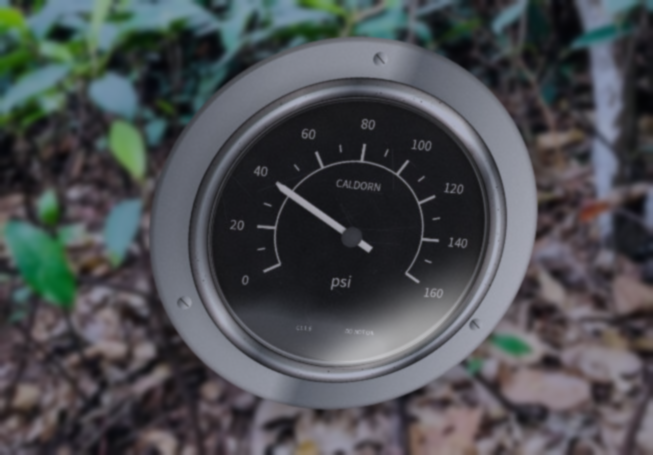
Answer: 40 psi
